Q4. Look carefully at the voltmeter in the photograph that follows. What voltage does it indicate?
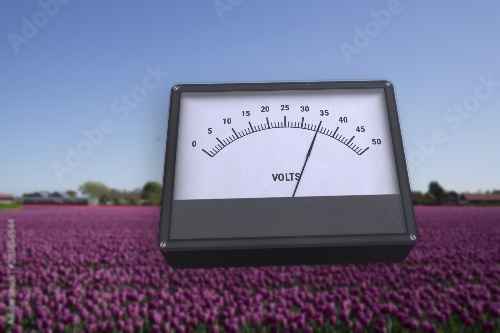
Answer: 35 V
